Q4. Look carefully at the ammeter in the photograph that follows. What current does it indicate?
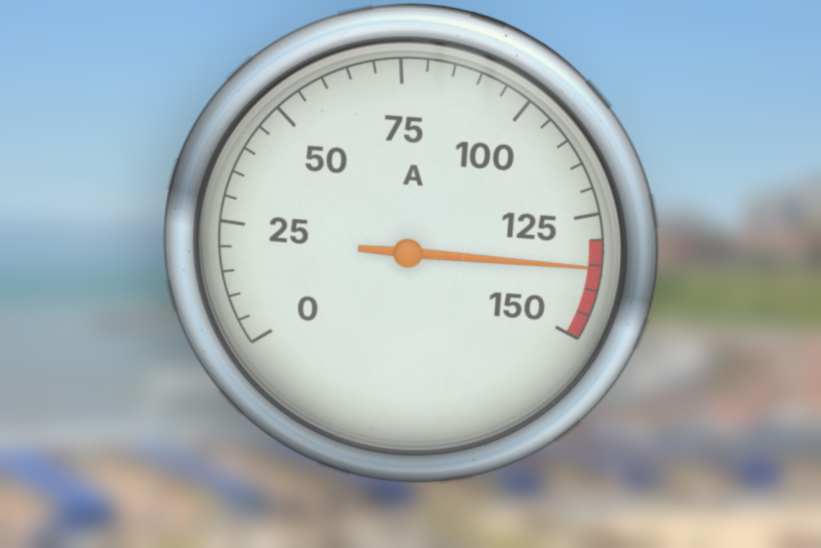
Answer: 135 A
